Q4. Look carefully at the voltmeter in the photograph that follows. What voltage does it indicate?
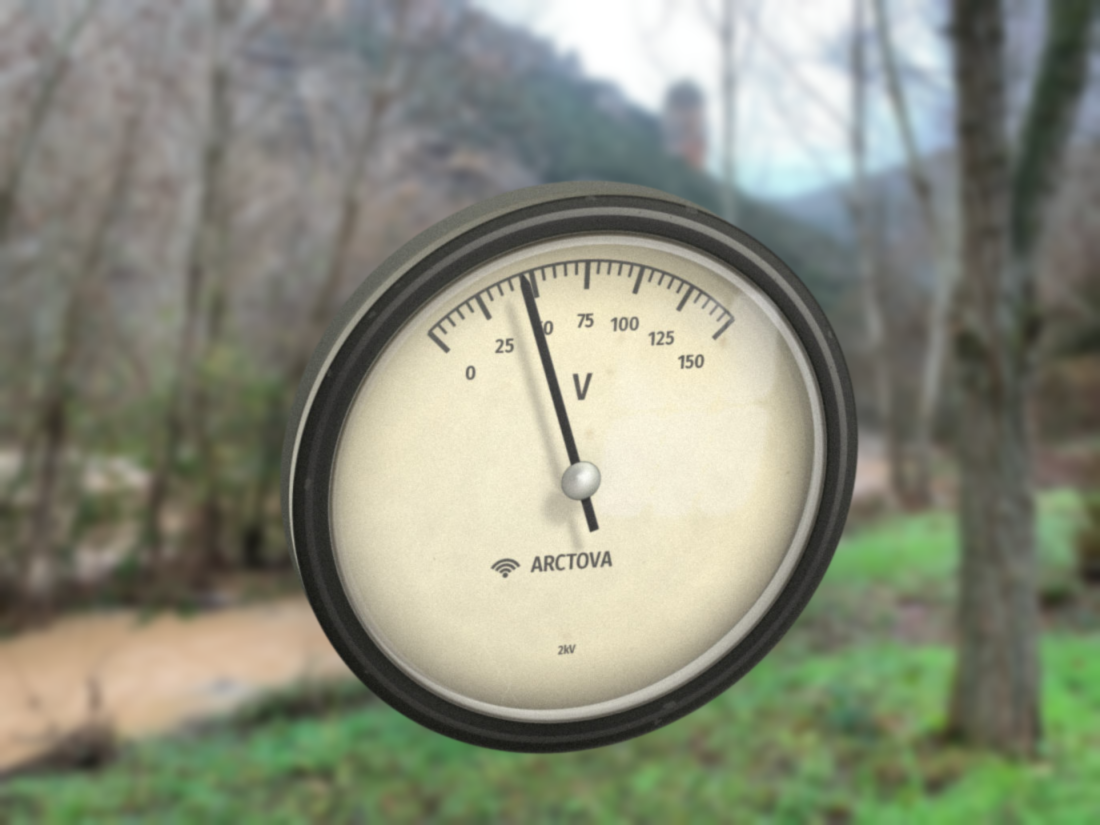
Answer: 45 V
